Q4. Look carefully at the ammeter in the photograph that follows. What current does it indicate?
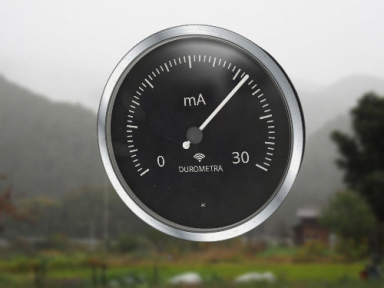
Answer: 21 mA
